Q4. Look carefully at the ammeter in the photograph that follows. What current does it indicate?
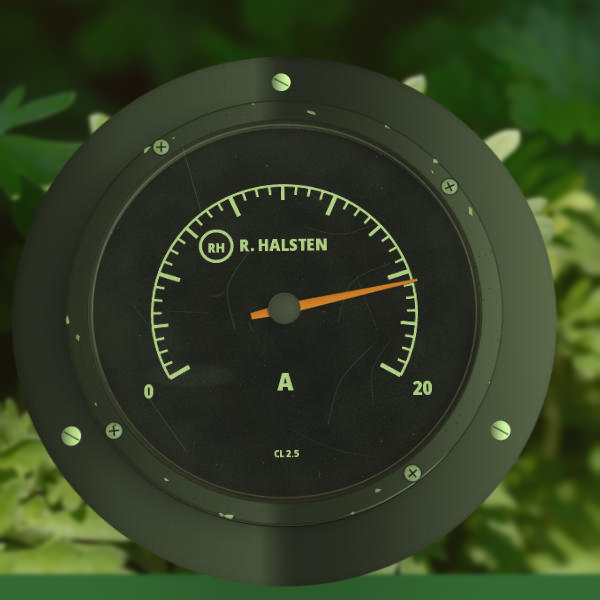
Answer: 16.5 A
